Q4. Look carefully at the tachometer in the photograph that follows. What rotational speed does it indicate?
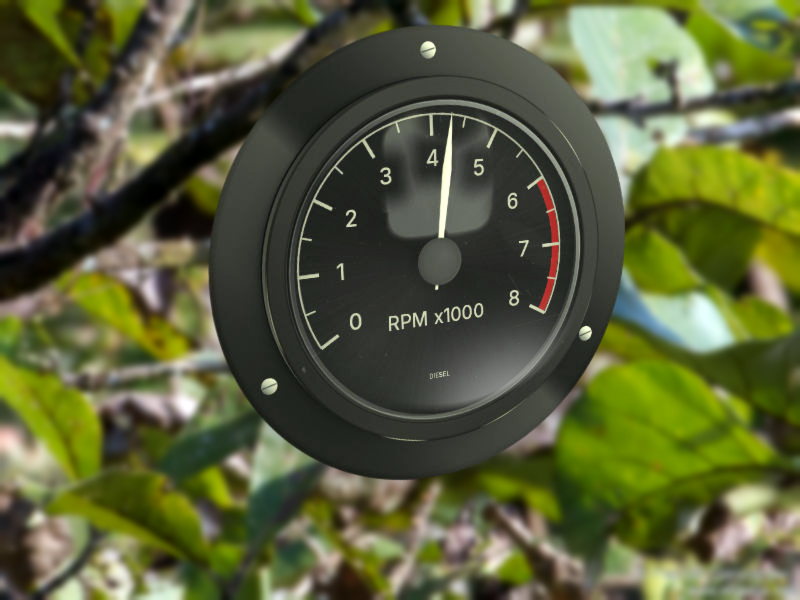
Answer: 4250 rpm
